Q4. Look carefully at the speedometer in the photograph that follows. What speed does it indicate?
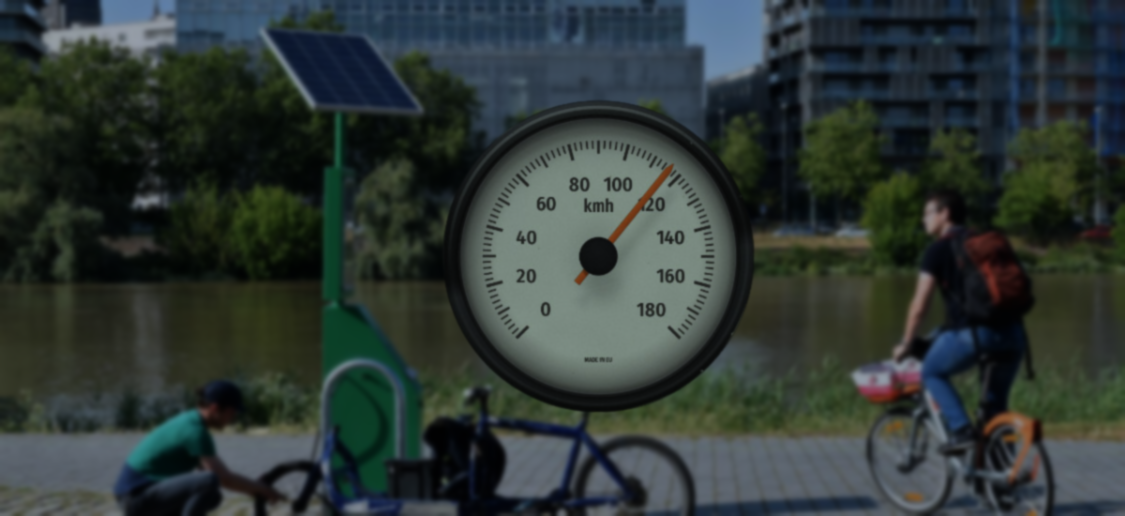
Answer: 116 km/h
